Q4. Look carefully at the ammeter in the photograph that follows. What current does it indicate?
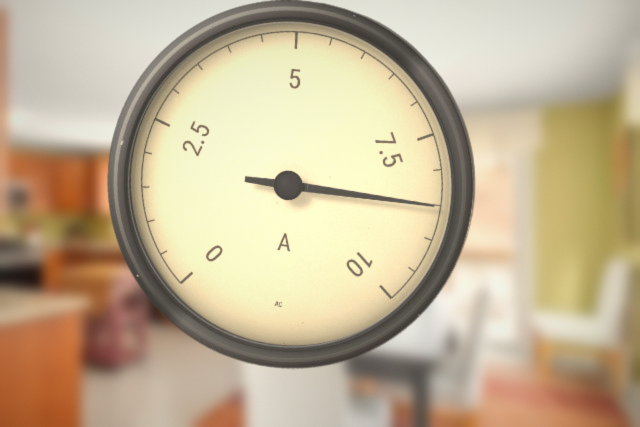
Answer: 8.5 A
